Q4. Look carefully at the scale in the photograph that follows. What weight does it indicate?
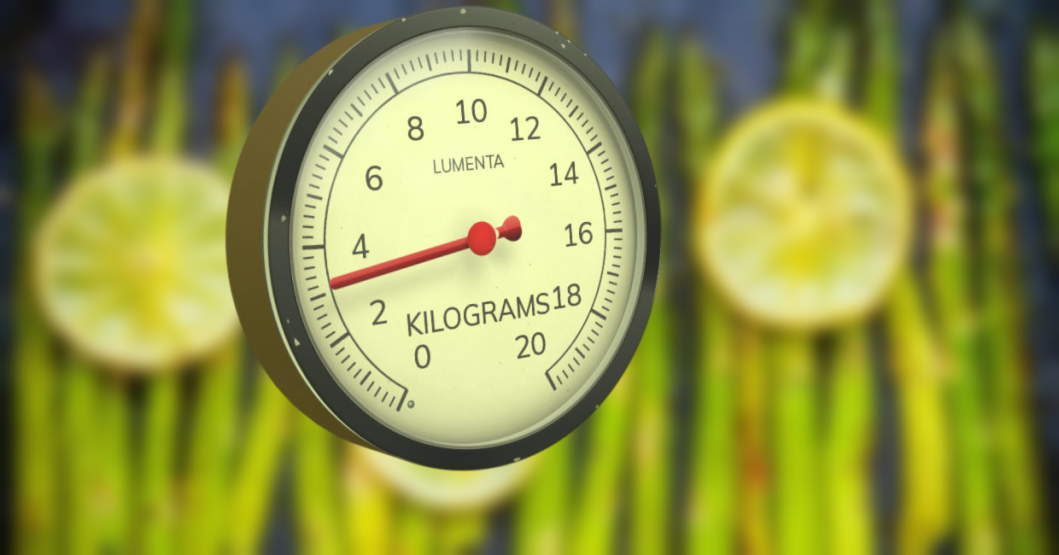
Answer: 3.2 kg
